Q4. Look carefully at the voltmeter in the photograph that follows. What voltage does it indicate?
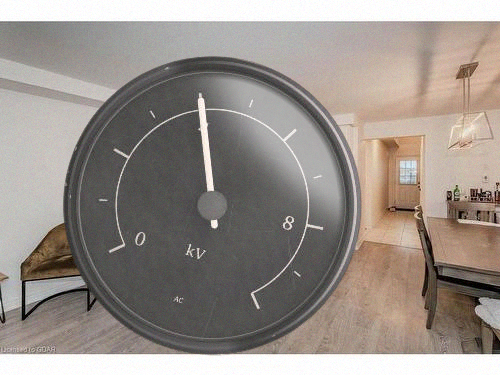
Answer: 4 kV
